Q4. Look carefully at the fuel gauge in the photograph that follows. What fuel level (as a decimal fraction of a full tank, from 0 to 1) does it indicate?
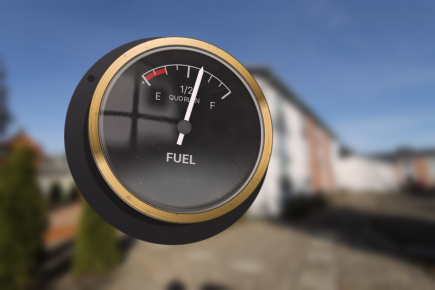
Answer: 0.625
